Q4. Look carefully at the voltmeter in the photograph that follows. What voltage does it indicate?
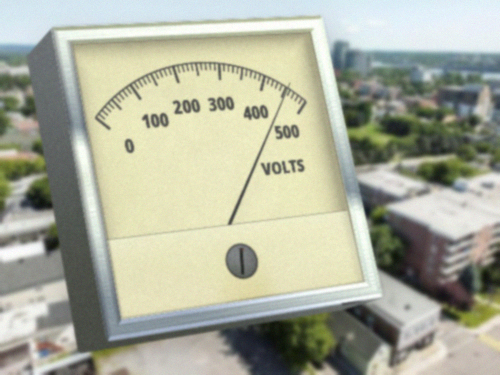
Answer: 450 V
